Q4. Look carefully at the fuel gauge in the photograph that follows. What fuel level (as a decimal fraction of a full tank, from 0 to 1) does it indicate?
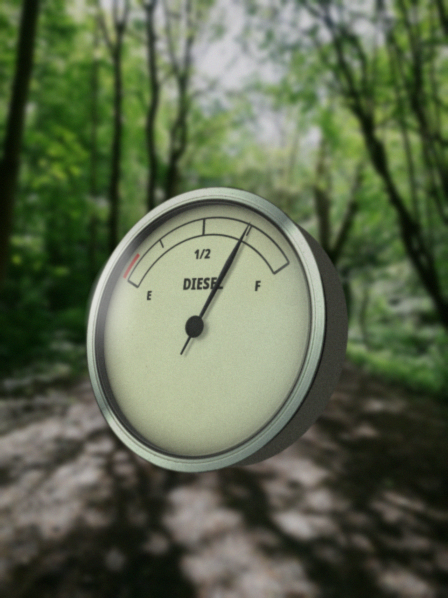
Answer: 0.75
